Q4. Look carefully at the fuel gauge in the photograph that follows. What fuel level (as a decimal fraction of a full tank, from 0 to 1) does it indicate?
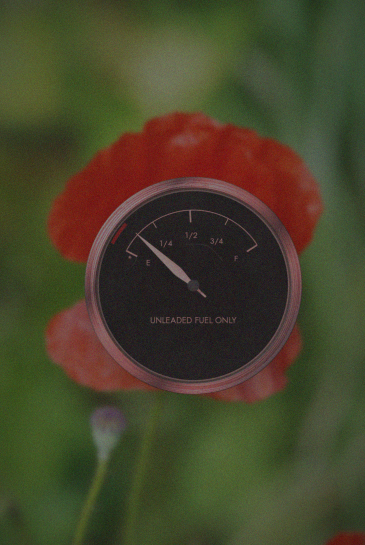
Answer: 0.125
